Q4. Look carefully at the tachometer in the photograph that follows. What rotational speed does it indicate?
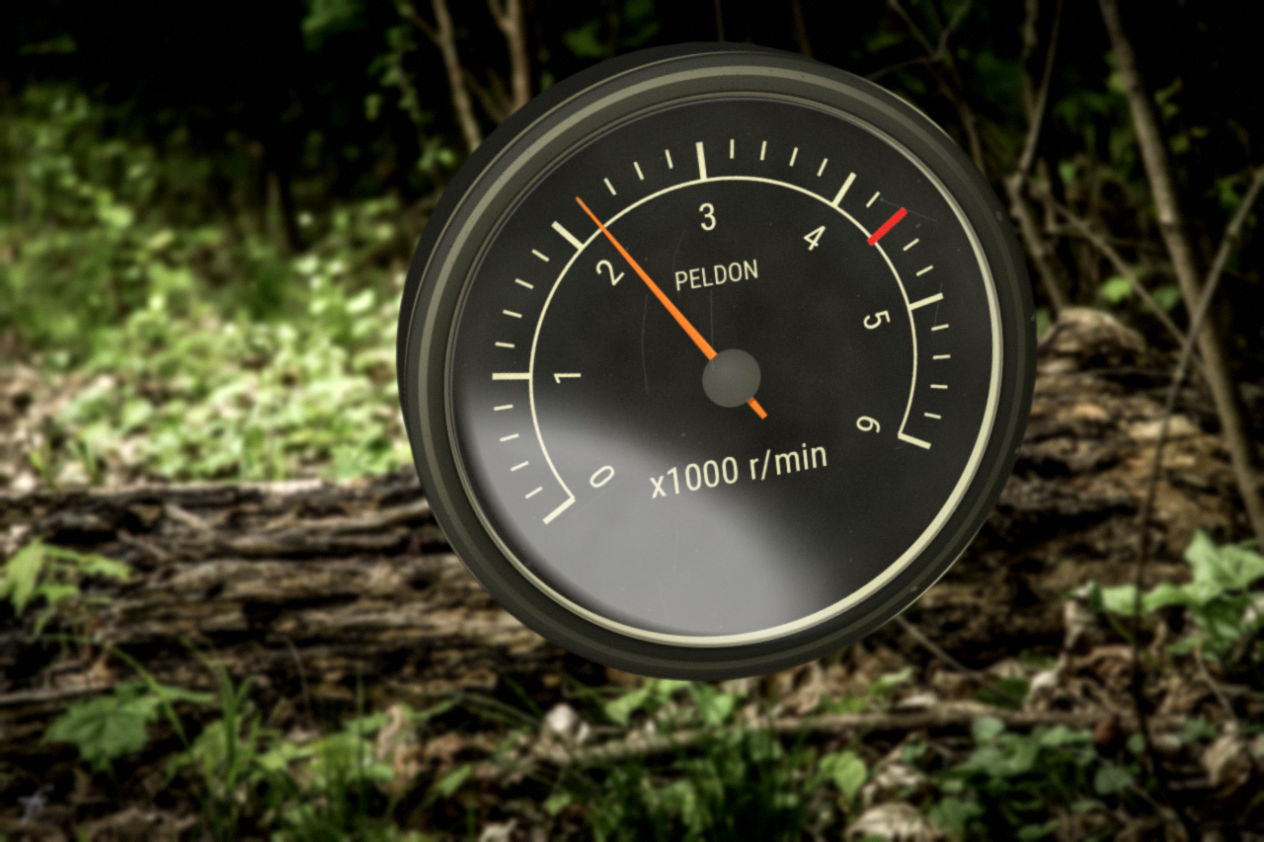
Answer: 2200 rpm
